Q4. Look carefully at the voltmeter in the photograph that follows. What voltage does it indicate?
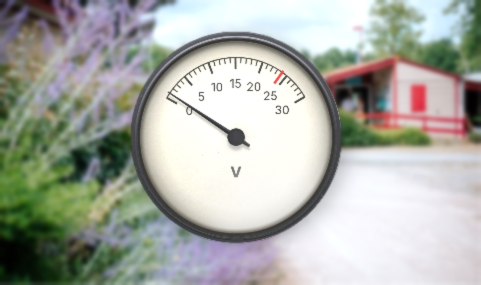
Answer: 1 V
